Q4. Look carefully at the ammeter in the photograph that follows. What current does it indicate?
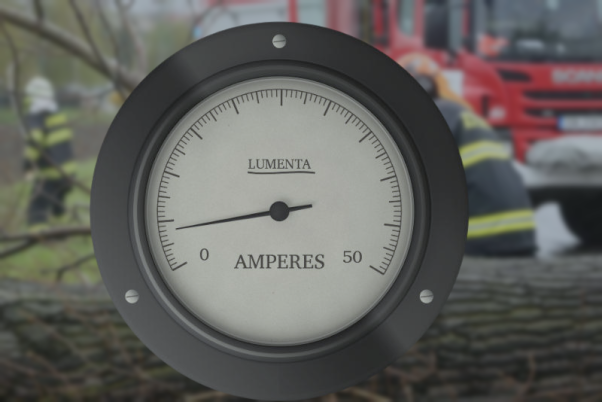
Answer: 4 A
